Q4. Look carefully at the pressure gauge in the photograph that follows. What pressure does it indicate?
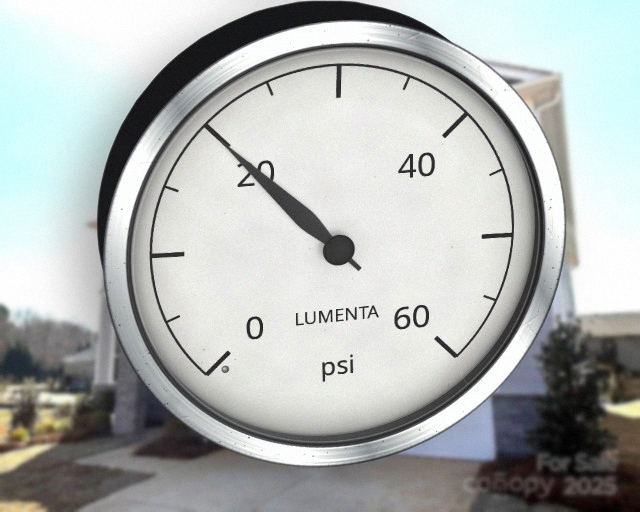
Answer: 20 psi
